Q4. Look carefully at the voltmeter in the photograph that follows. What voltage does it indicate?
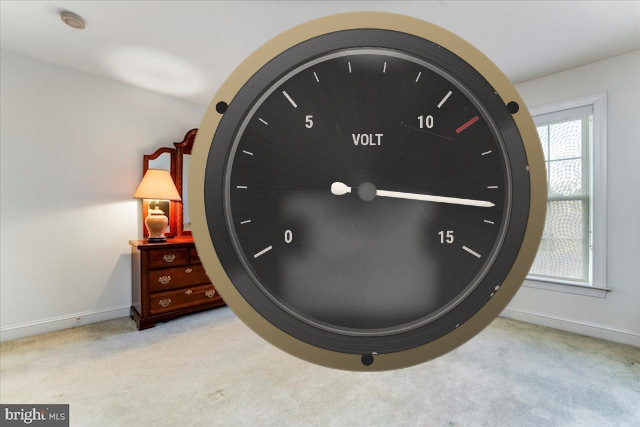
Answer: 13.5 V
